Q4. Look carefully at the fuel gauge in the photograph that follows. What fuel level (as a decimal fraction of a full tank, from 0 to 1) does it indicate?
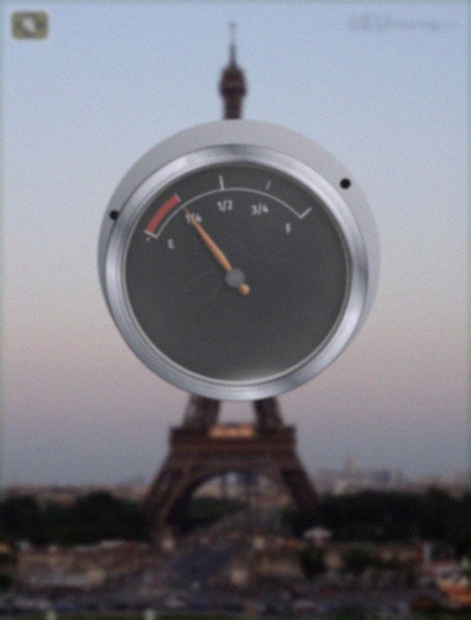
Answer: 0.25
